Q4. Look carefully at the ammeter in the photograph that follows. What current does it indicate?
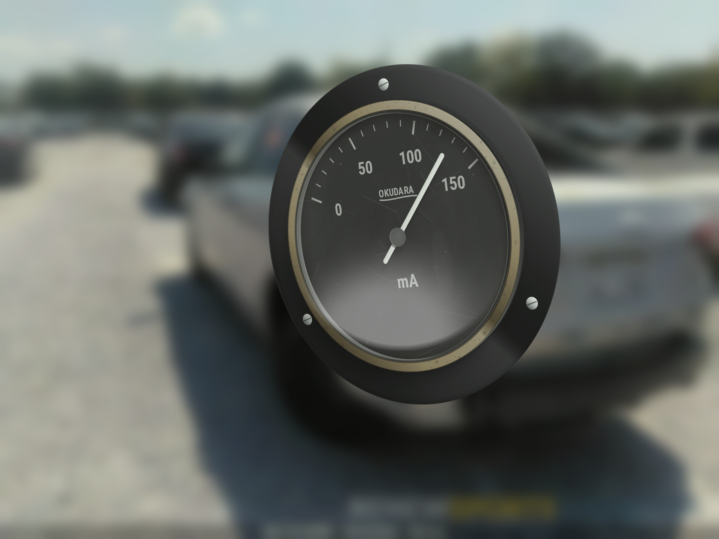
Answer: 130 mA
